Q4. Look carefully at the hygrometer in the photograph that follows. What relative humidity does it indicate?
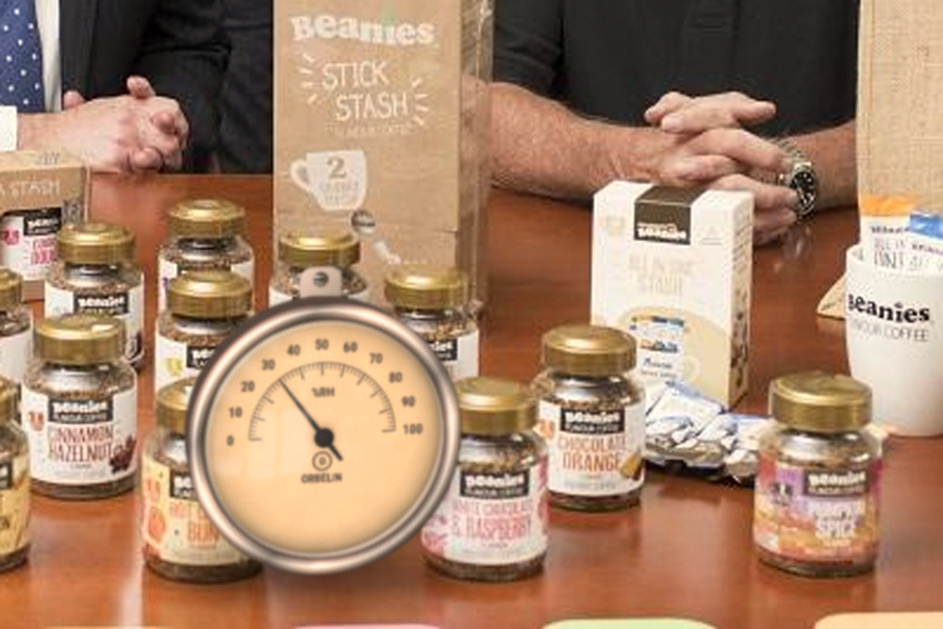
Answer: 30 %
